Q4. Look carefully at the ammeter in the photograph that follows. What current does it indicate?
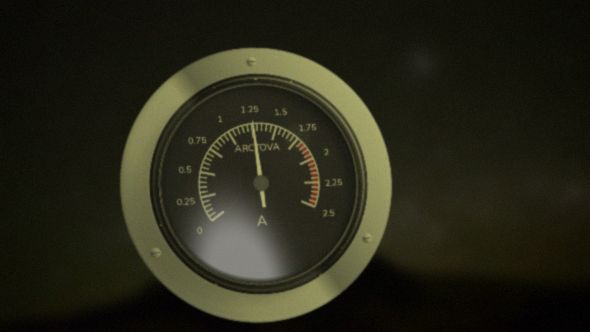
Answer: 1.25 A
